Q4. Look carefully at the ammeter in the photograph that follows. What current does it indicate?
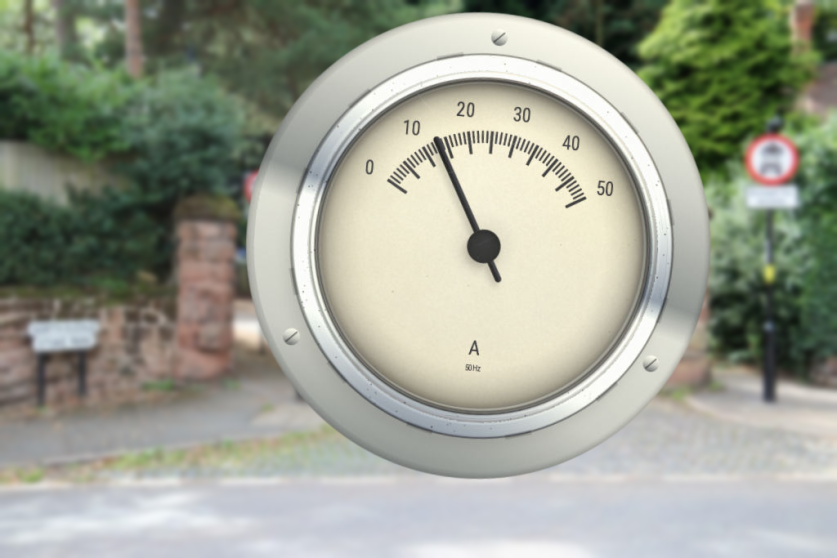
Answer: 13 A
